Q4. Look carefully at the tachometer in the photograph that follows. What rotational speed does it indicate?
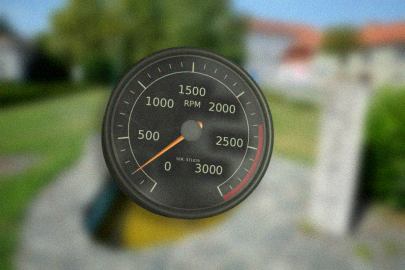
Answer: 200 rpm
